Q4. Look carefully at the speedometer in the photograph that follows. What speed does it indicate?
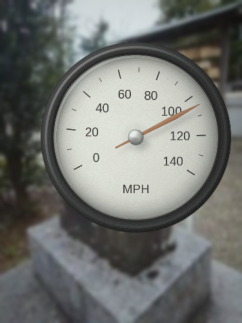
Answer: 105 mph
